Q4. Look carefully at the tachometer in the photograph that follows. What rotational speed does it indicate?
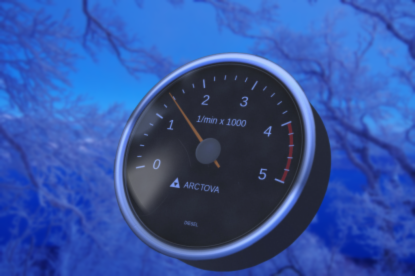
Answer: 1400 rpm
